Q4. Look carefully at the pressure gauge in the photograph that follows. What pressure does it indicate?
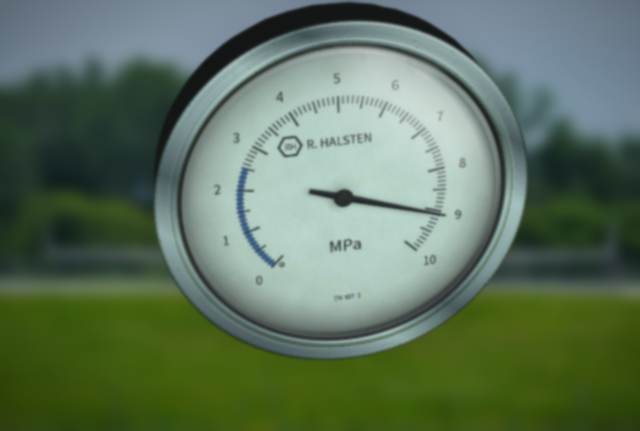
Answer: 9 MPa
